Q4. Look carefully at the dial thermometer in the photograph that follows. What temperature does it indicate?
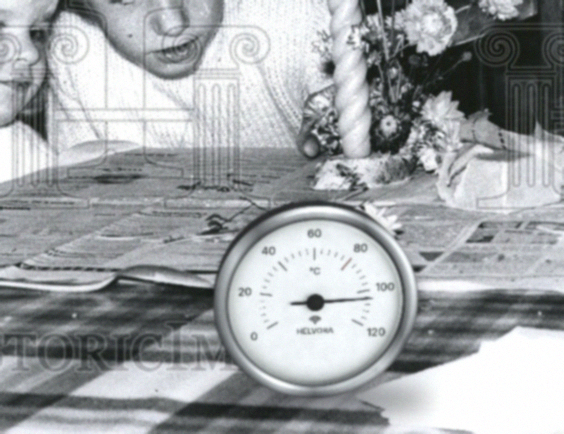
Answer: 104 °C
